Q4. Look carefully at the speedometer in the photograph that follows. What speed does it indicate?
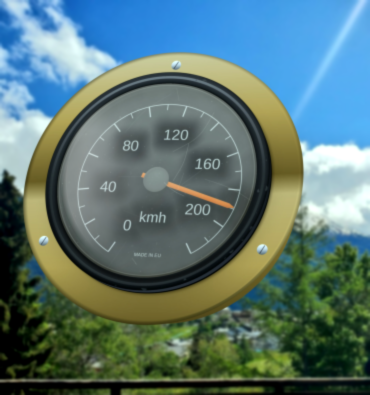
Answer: 190 km/h
